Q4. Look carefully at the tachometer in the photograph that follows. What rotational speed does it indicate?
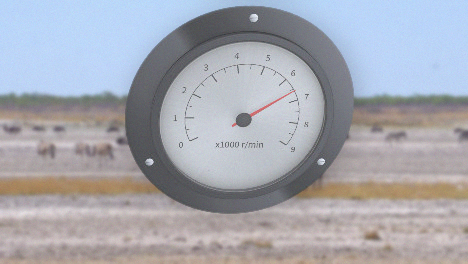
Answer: 6500 rpm
